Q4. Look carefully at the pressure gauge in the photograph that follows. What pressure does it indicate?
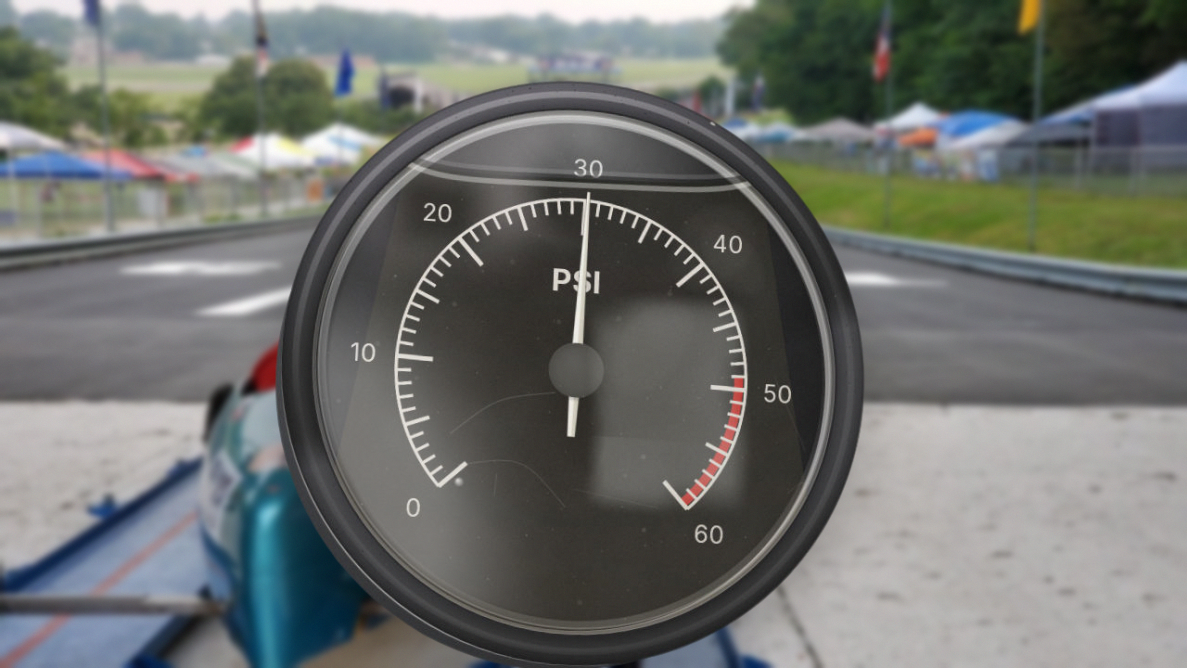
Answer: 30 psi
